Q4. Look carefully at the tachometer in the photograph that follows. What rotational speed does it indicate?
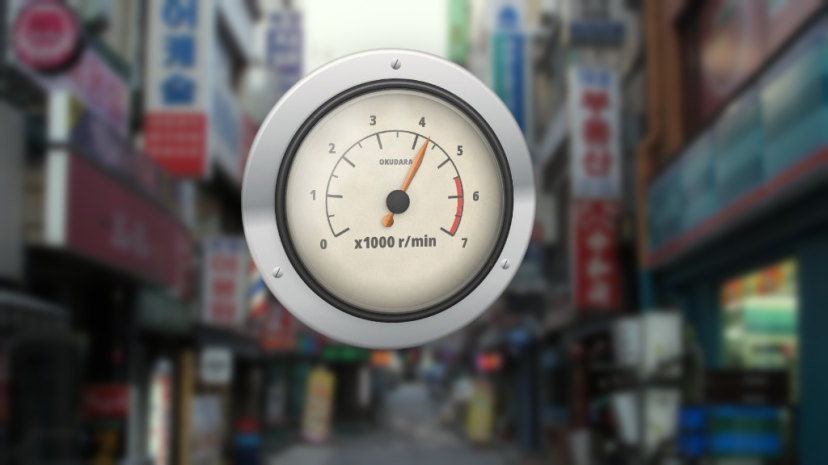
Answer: 4250 rpm
